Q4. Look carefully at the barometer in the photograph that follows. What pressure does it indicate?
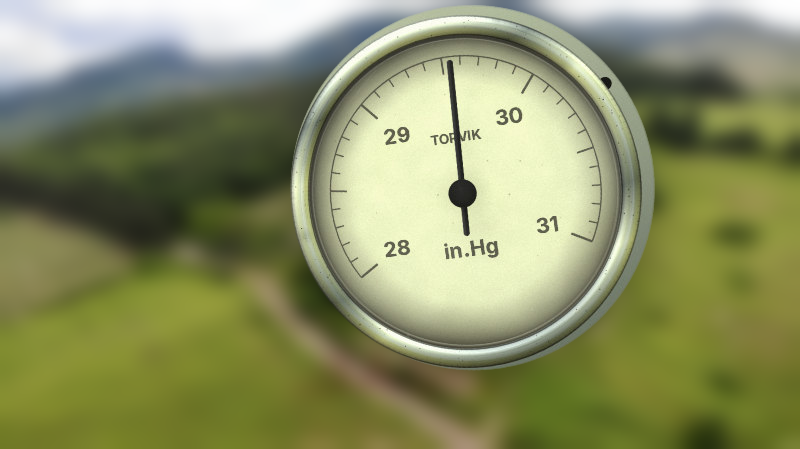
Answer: 29.55 inHg
